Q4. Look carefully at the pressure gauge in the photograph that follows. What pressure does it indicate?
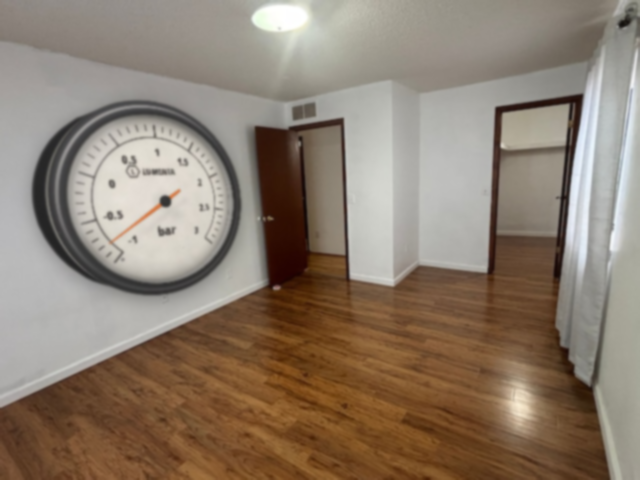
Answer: -0.8 bar
